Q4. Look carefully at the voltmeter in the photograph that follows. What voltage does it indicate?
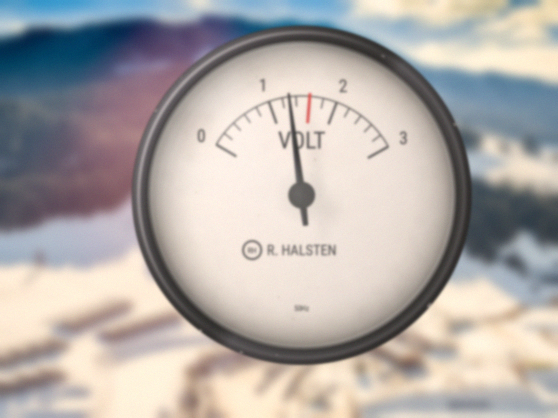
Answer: 1.3 V
